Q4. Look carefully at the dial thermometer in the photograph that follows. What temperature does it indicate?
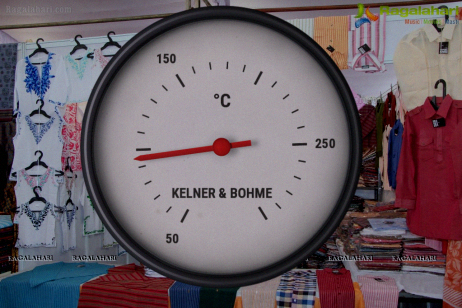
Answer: 95 °C
